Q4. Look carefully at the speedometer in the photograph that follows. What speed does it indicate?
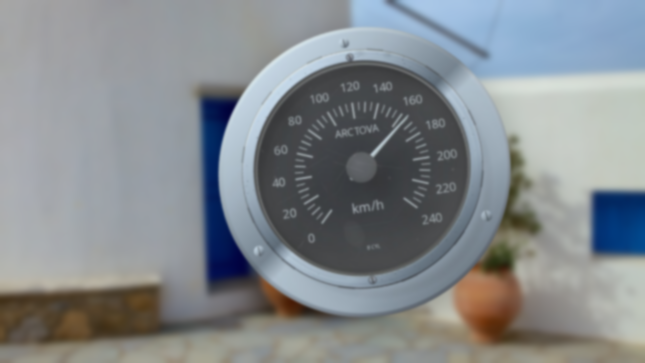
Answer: 165 km/h
